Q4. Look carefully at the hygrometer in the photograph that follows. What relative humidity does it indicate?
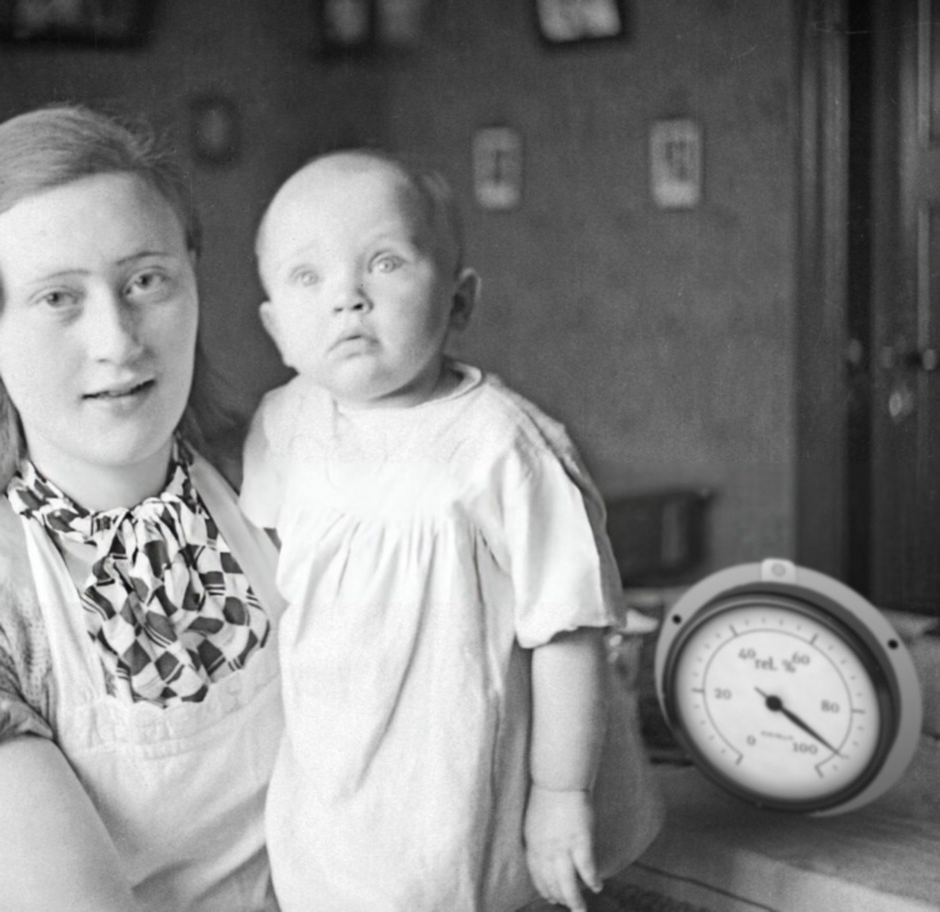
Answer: 92 %
